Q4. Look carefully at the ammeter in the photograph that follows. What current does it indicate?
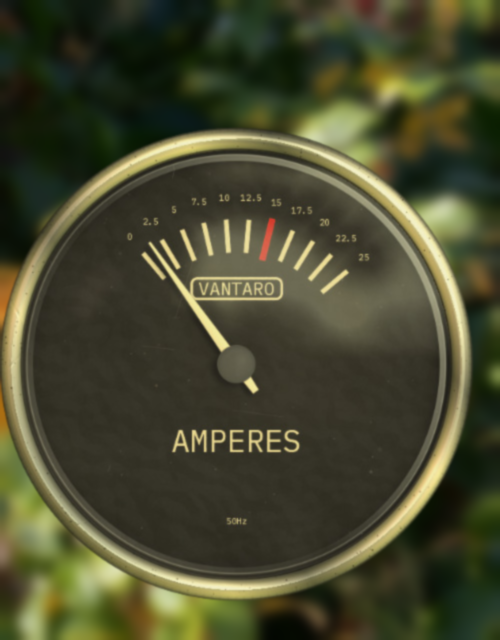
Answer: 1.25 A
